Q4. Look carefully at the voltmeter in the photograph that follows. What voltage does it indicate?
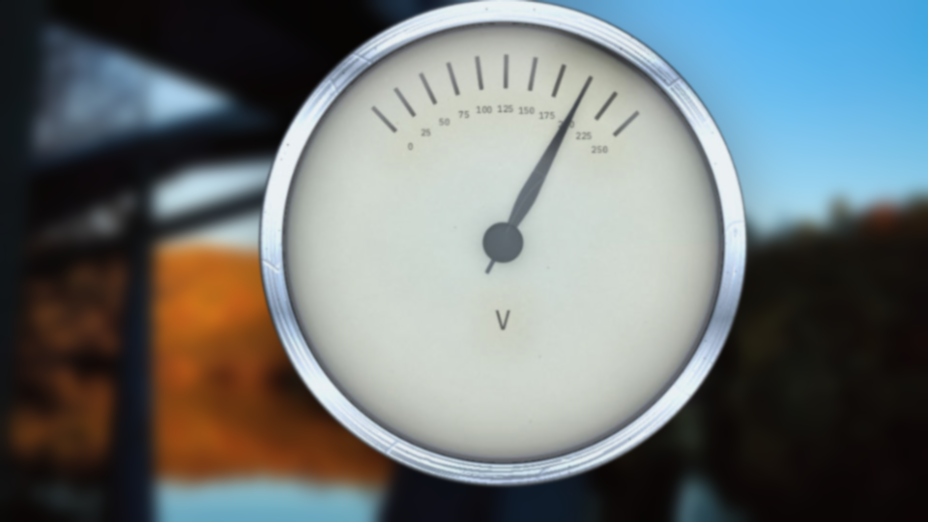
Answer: 200 V
